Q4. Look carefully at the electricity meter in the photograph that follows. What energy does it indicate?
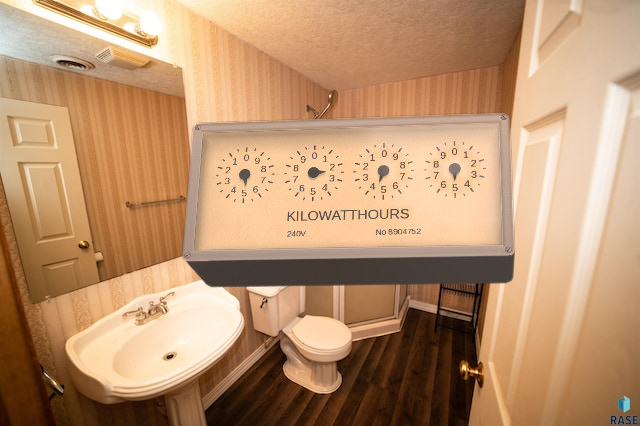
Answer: 5245 kWh
